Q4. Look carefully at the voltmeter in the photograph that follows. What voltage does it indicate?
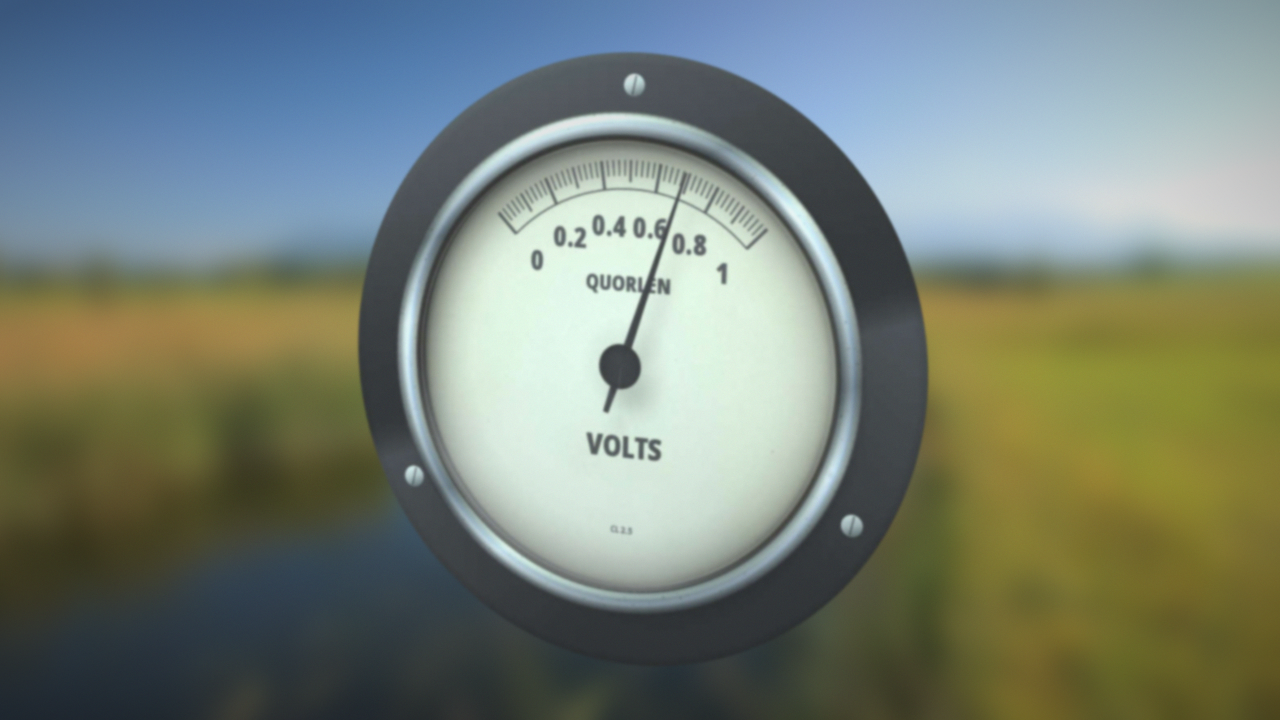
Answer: 0.7 V
